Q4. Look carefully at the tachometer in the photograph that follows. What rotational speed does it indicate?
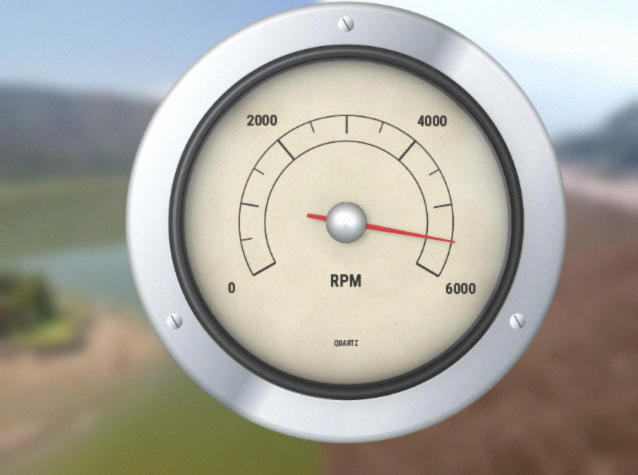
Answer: 5500 rpm
